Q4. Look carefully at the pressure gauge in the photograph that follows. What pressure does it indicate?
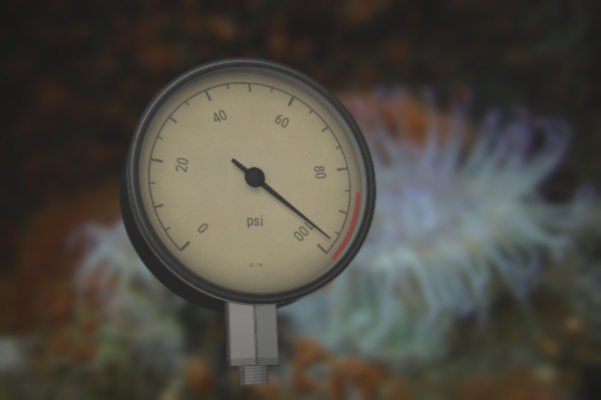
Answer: 97.5 psi
